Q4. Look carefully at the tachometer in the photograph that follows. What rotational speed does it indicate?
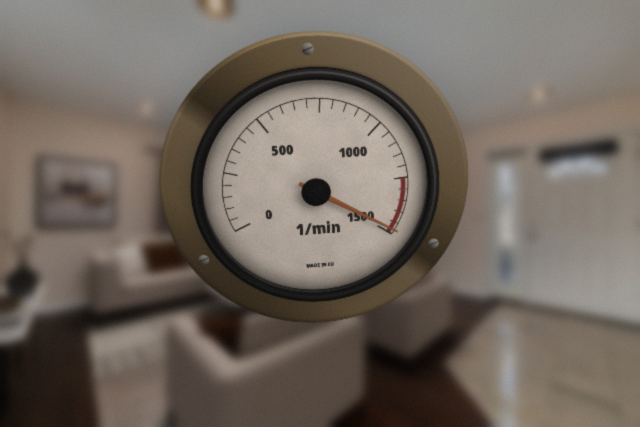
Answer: 1475 rpm
